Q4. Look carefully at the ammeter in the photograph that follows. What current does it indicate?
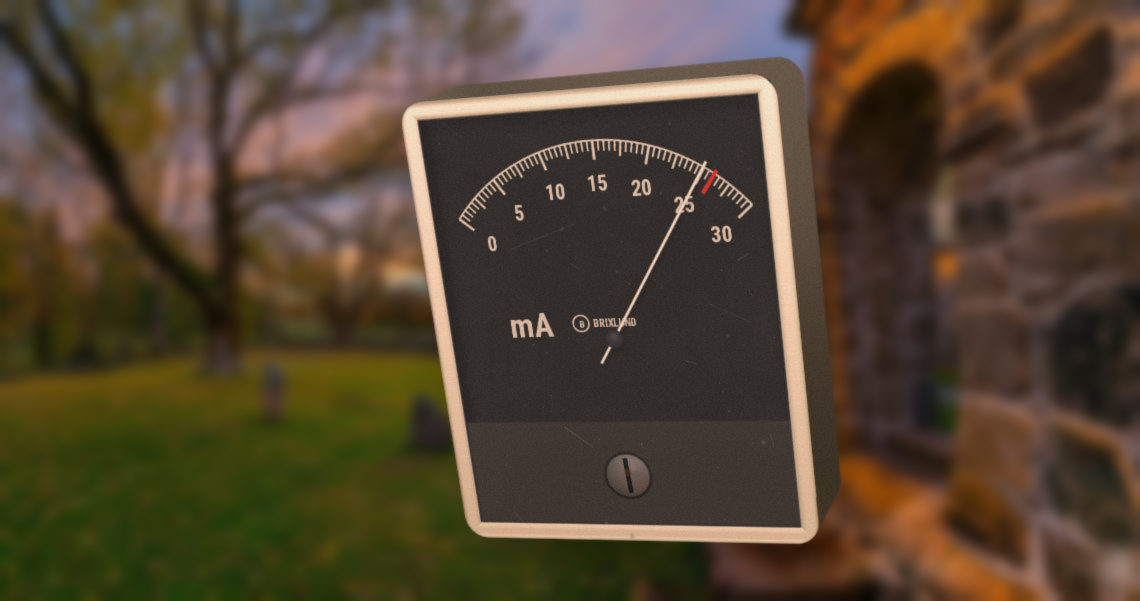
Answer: 25 mA
